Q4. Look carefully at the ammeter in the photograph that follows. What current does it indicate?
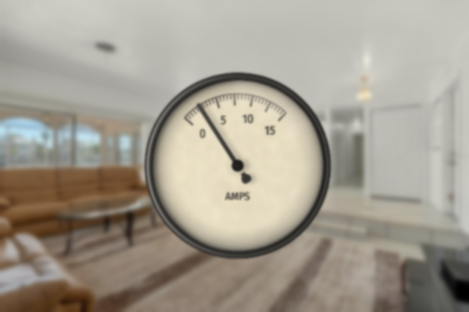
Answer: 2.5 A
